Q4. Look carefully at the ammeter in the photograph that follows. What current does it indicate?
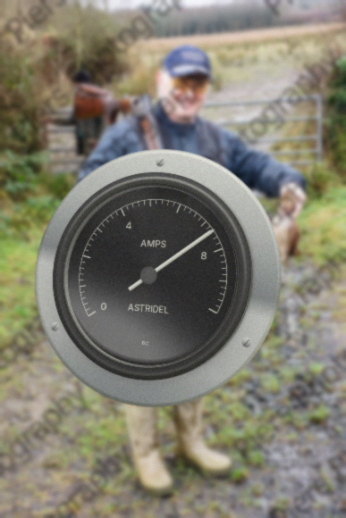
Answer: 7.4 A
